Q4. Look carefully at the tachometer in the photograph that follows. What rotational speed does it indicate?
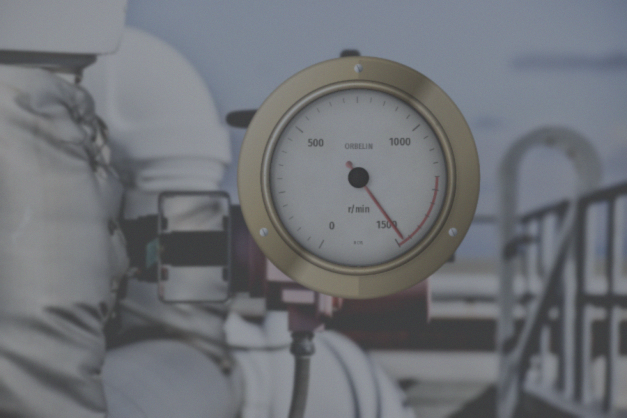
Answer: 1475 rpm
